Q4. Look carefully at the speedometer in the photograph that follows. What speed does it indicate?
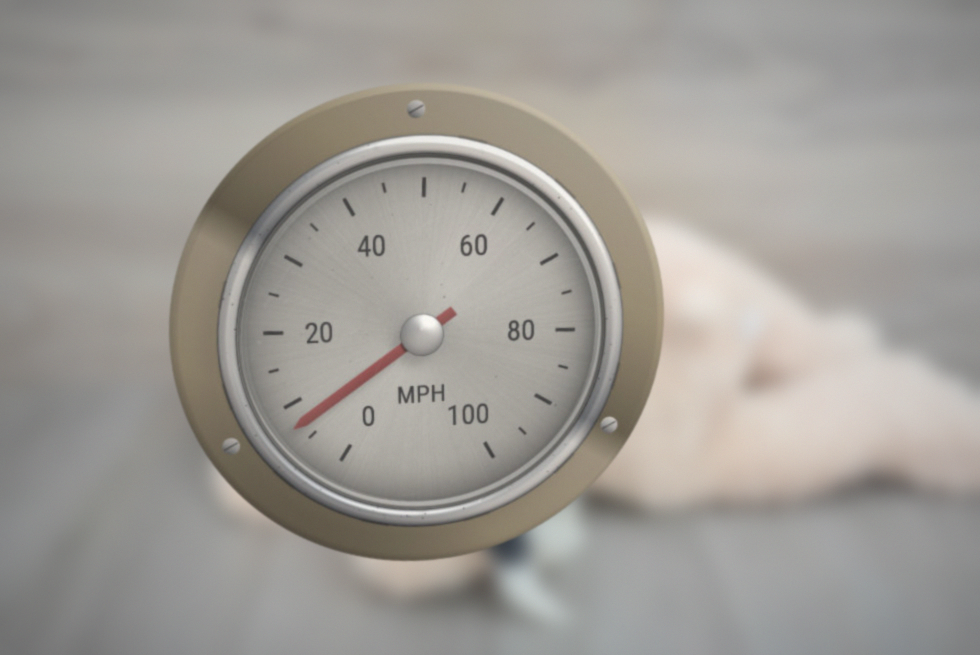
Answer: 7.5 mph
